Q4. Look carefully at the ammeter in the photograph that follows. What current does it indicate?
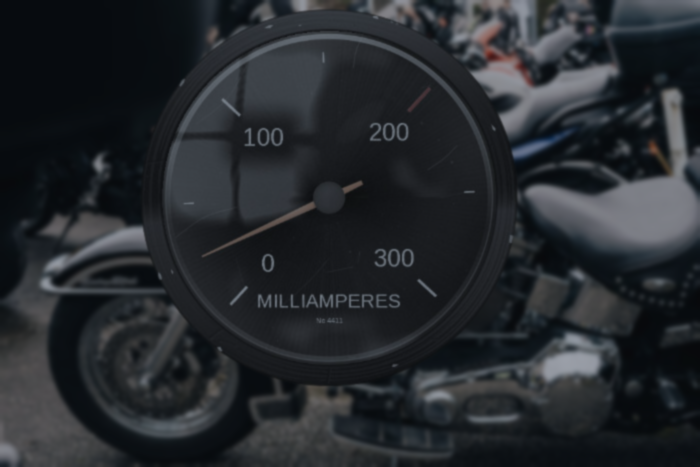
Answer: 25 mA
